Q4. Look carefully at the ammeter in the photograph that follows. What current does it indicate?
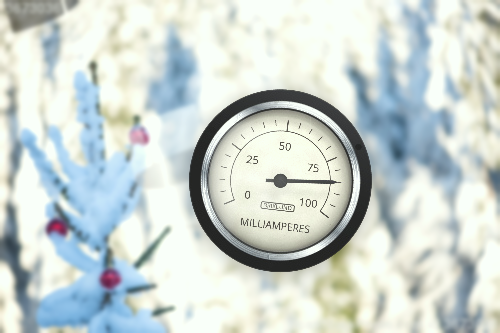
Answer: 85 mA
